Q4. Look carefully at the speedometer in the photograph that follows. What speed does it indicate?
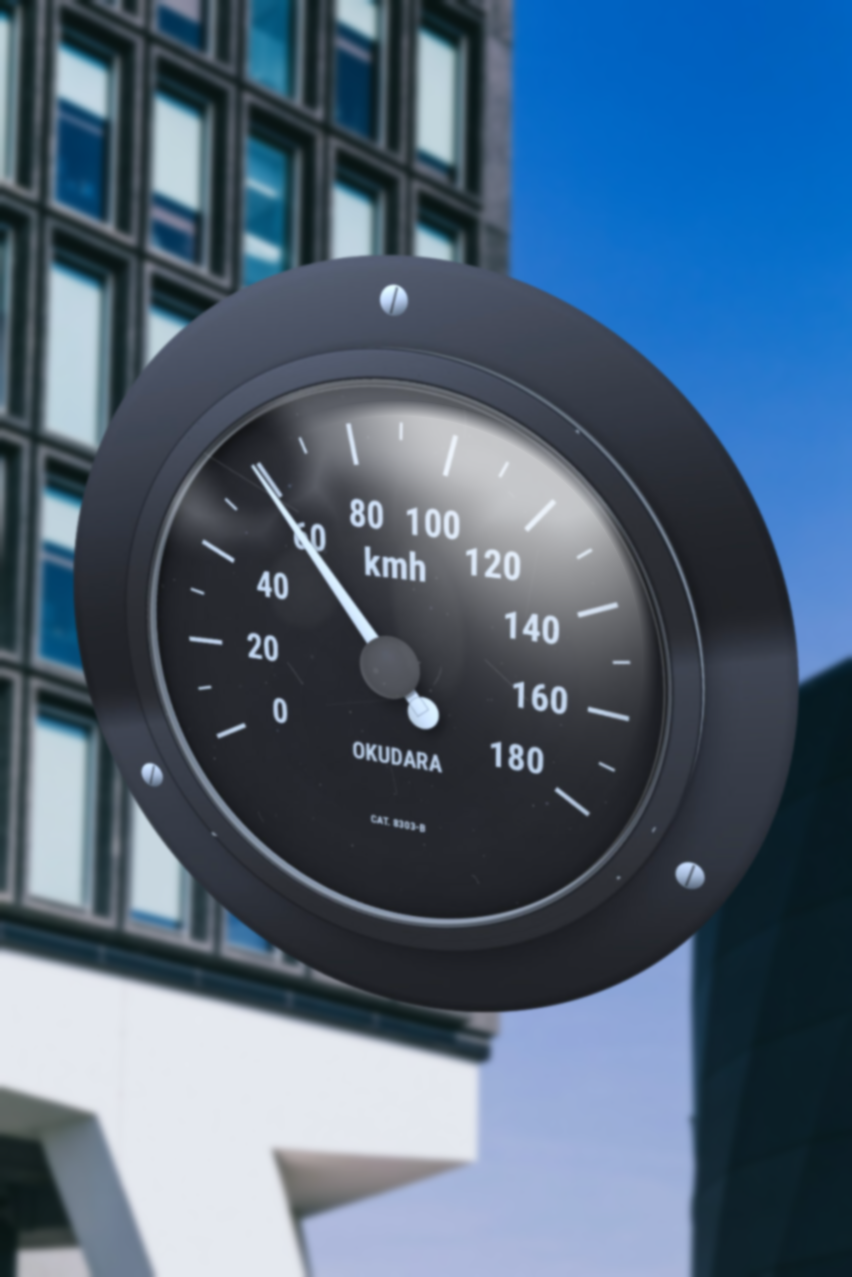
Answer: 60 km/h
